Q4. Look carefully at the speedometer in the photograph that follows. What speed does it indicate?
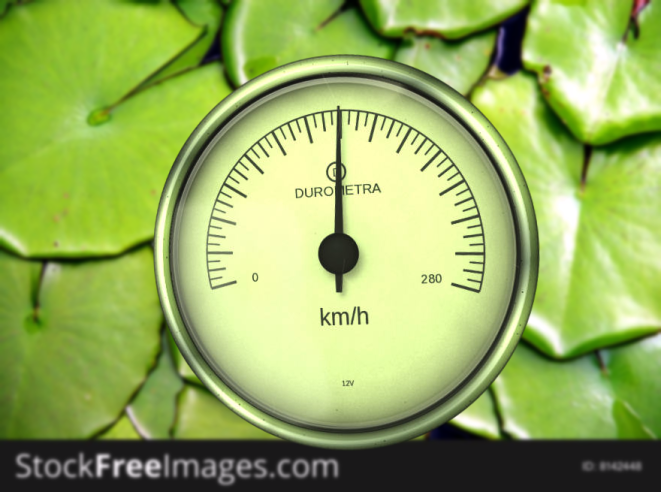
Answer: 140 km/h
